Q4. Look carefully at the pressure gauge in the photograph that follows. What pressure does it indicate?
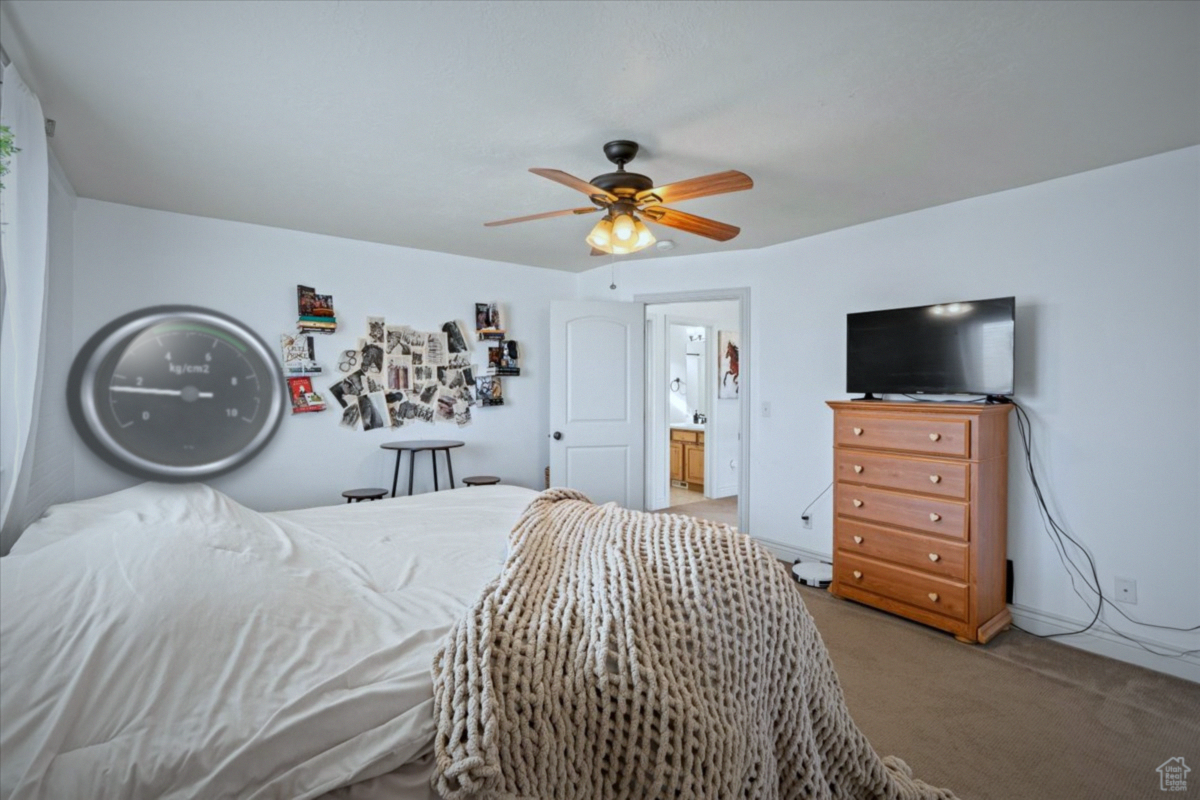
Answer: 1.5 kg/cm²
